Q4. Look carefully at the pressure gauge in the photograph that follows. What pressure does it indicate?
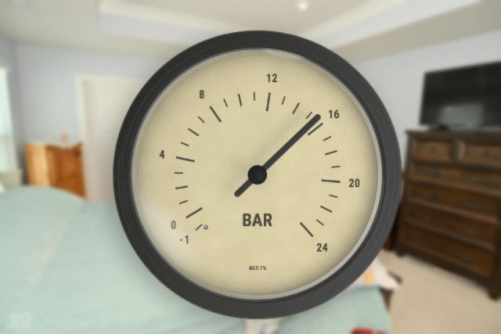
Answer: 15.5 bar
